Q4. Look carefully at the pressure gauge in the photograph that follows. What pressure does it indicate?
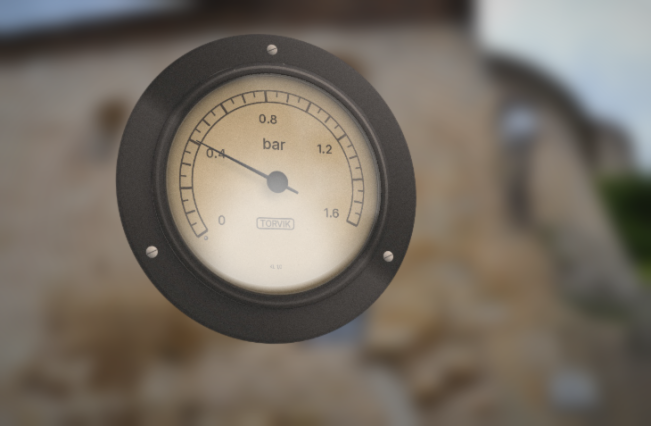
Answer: 0.4 bar
